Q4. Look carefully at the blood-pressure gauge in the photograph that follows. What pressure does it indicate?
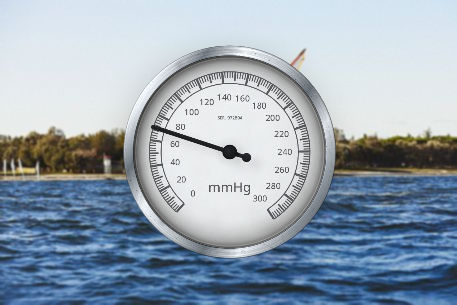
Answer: 70 mmHg
